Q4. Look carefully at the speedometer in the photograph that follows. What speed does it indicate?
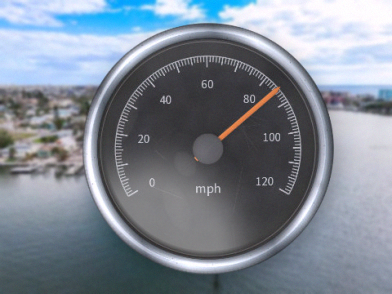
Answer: 85 mph
